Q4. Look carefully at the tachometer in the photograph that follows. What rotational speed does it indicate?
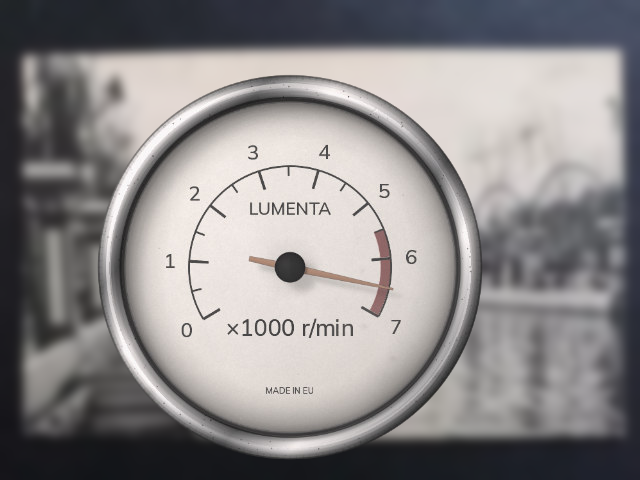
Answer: 6500 rpm
